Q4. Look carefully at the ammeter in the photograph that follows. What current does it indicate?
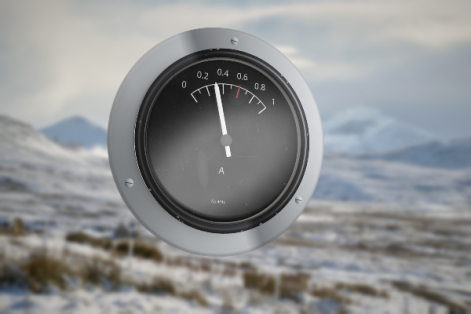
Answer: 0.3 A
